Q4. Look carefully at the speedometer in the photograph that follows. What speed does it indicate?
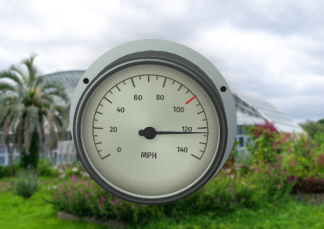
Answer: 122.5 mph
